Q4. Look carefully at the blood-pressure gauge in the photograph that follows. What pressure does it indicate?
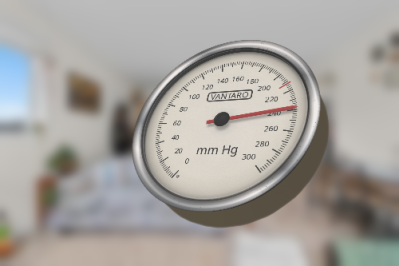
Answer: 240 mmHg
